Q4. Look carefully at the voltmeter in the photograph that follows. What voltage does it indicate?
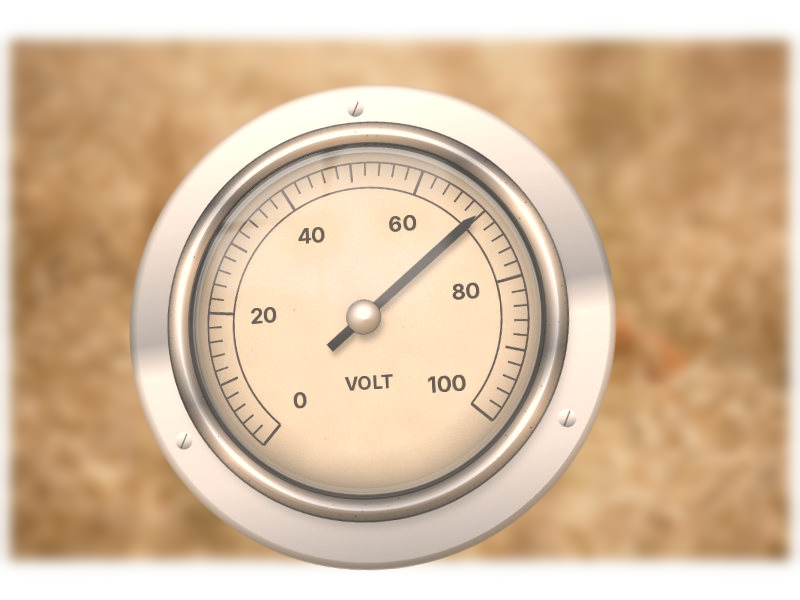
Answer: 70 V
